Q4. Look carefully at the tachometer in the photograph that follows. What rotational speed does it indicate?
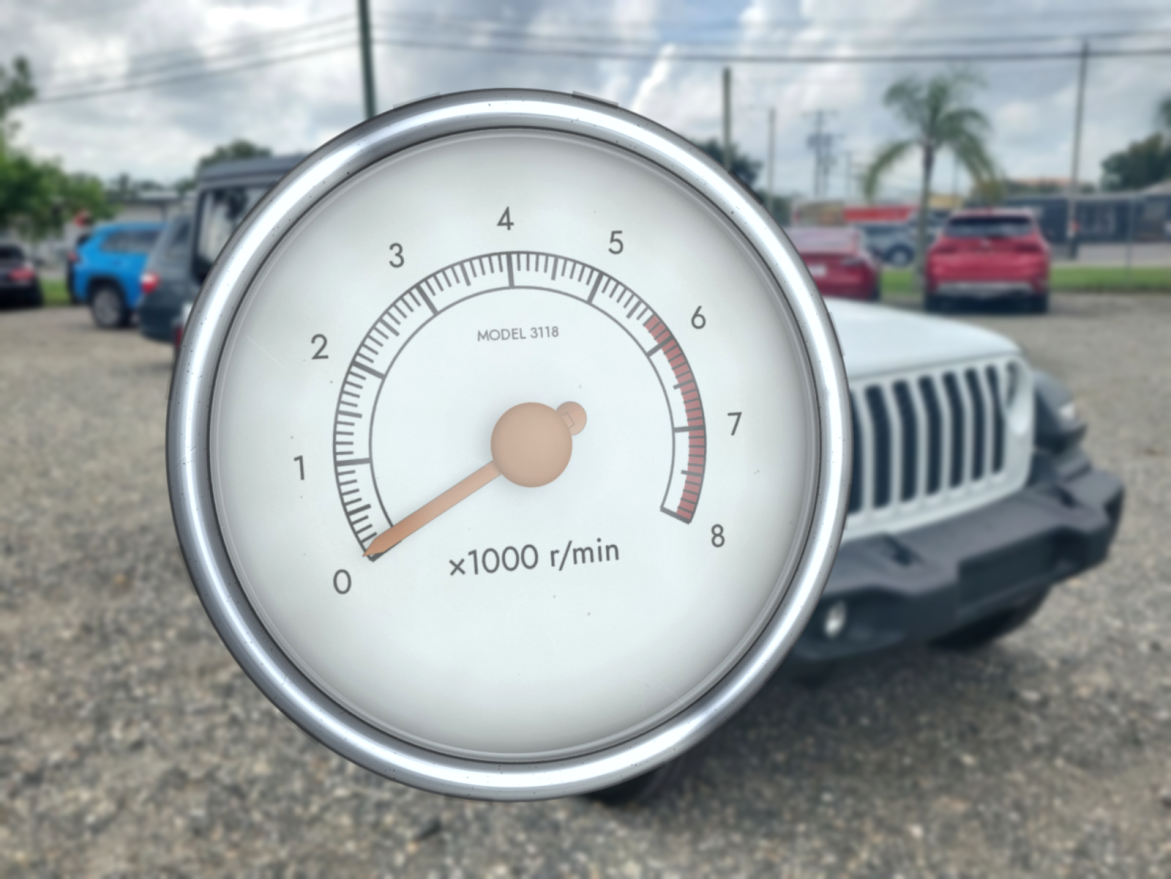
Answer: 100 rpm
